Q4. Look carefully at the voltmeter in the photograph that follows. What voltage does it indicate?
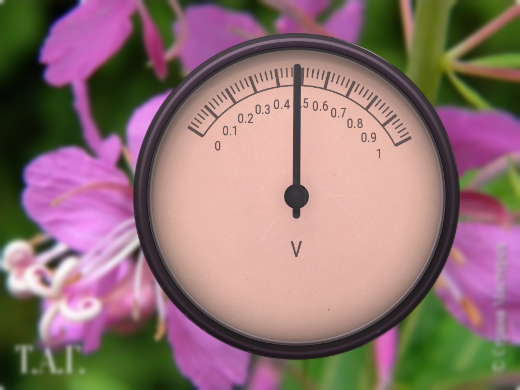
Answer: 0.48 V
